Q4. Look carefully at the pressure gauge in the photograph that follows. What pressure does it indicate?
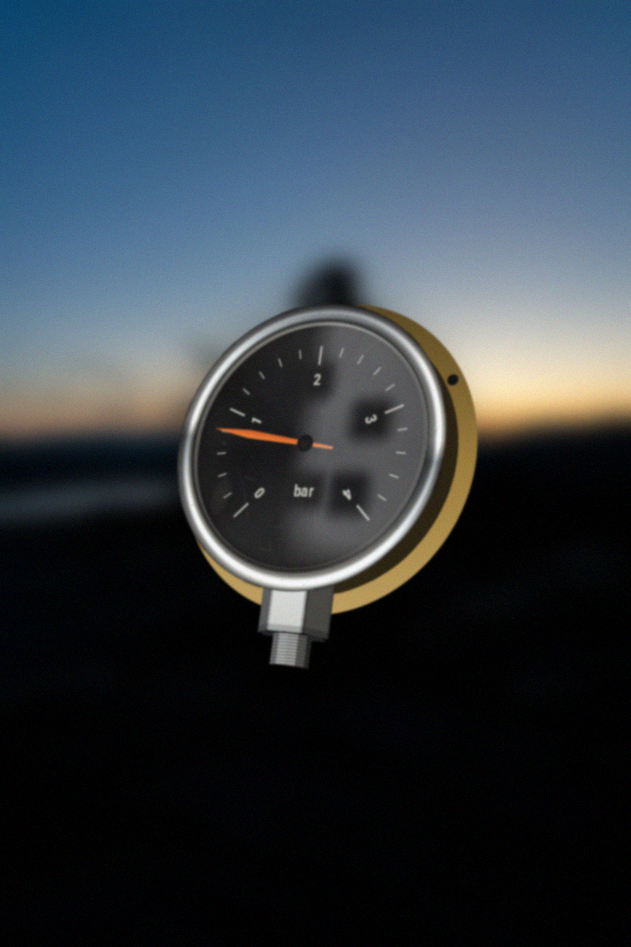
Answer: 0.8 bar
